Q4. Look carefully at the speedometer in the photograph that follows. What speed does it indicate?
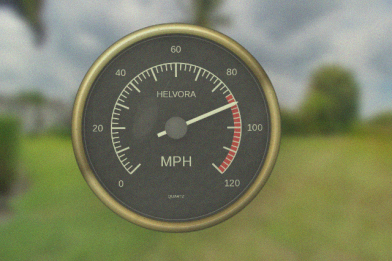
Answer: 90 mph
